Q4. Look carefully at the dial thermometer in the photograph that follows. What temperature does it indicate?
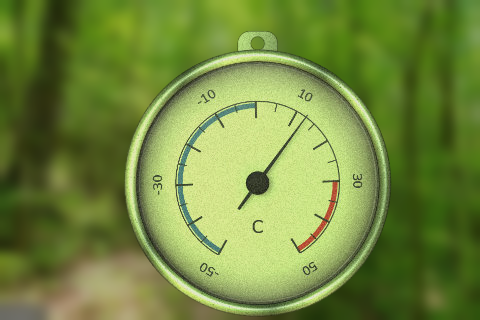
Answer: 12.5 °C
